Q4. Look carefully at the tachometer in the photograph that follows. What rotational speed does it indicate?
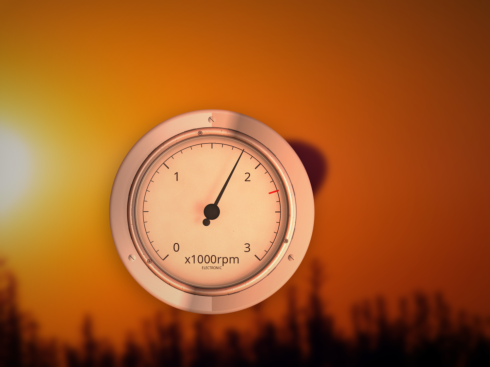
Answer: 1800 rpm
